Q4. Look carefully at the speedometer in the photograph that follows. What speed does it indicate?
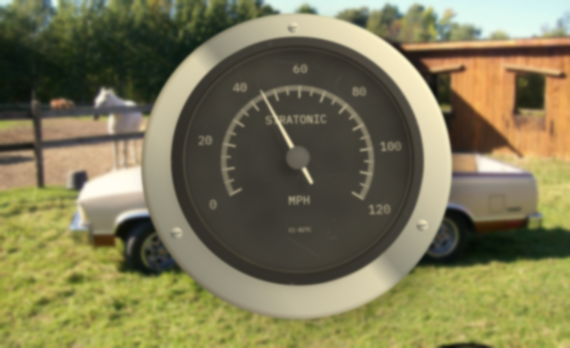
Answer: 45 mph
